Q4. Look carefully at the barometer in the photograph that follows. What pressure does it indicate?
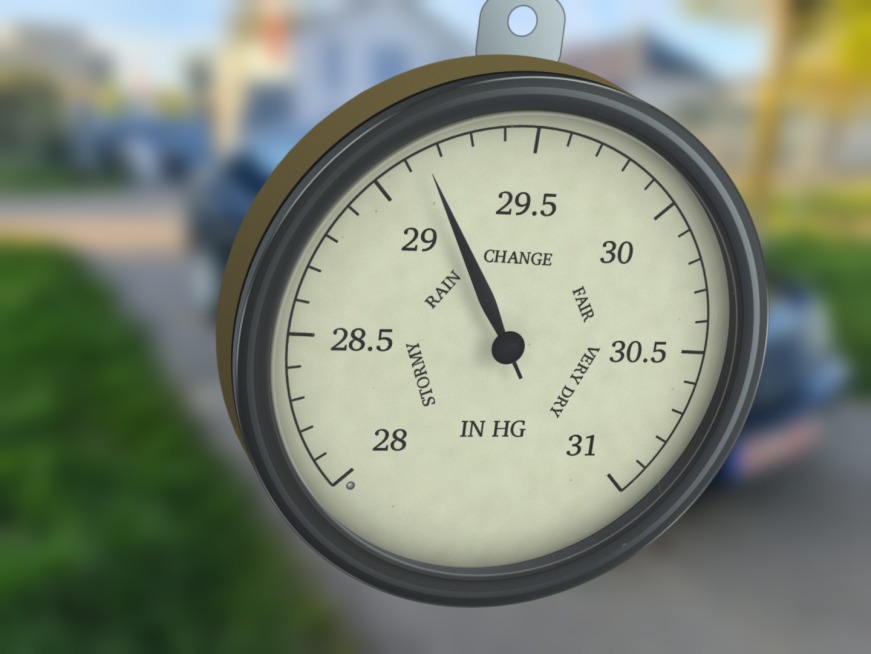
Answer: 29.15 inHg
